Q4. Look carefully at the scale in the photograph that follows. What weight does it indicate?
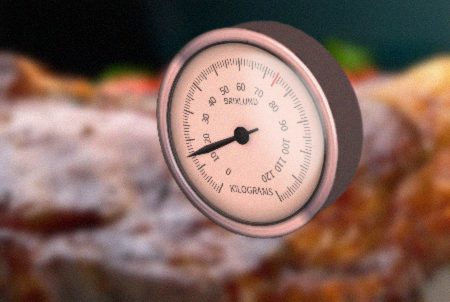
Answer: 15 kg
